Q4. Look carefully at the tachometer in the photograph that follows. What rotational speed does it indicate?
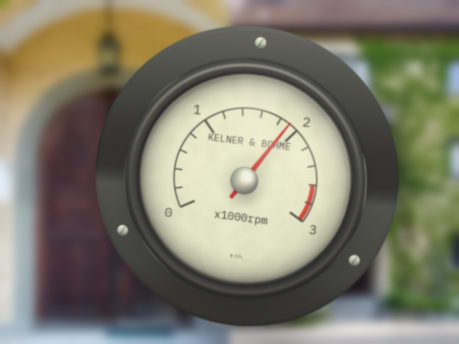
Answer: 1900 rpm
